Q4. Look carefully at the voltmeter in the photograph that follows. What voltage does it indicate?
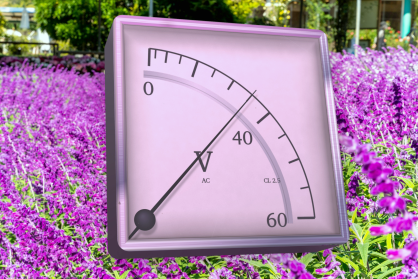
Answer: 35 V
